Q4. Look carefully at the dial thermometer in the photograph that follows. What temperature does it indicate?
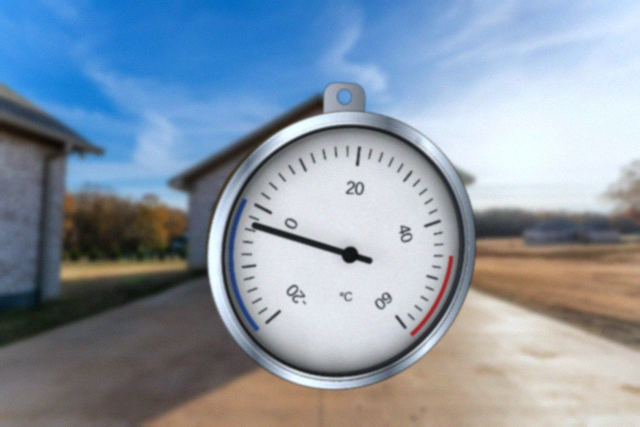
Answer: -3 °C
